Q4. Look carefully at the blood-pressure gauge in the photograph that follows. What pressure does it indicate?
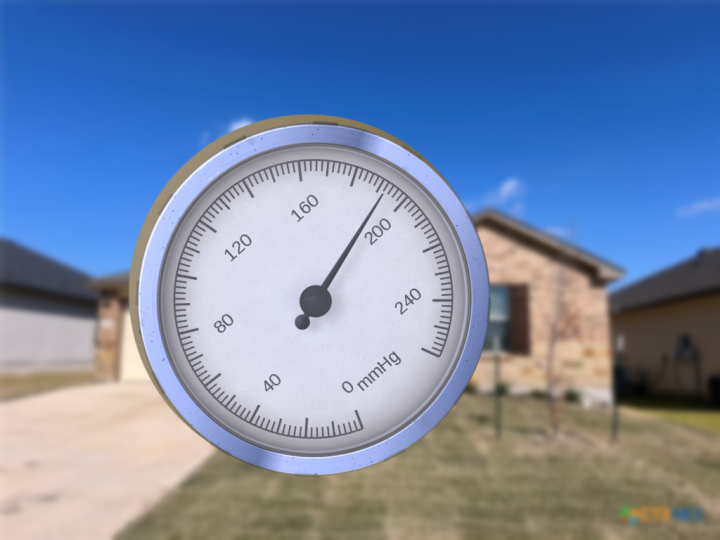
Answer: 192 mmHg
